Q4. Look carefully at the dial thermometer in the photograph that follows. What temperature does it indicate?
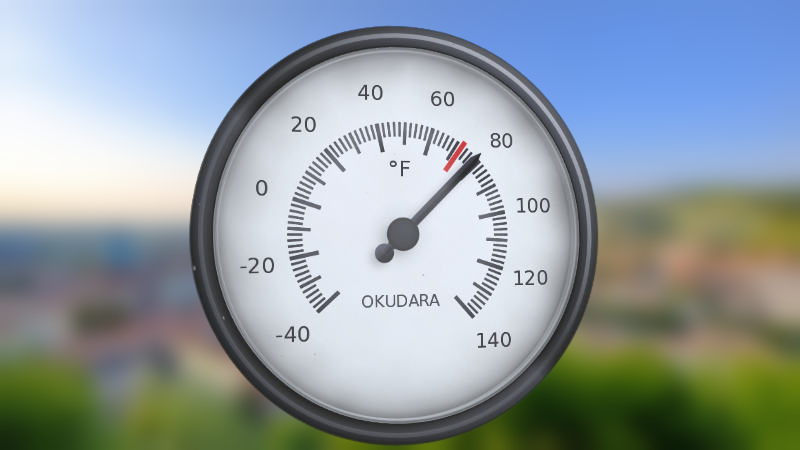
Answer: 78 °F
